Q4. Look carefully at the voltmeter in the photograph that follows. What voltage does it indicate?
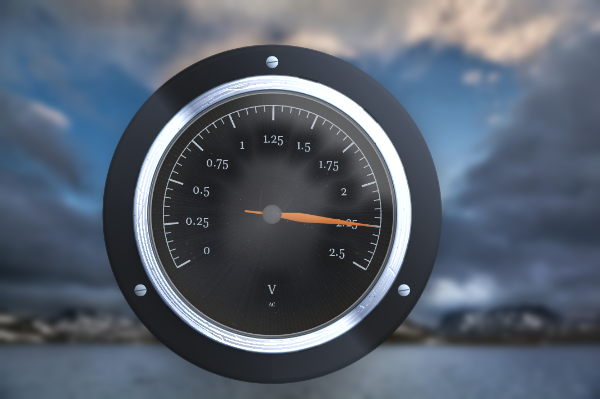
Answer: 2.25 V
